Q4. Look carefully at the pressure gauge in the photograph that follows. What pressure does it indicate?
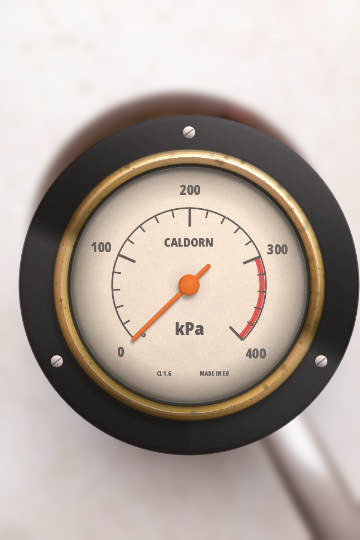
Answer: 0 kPa
